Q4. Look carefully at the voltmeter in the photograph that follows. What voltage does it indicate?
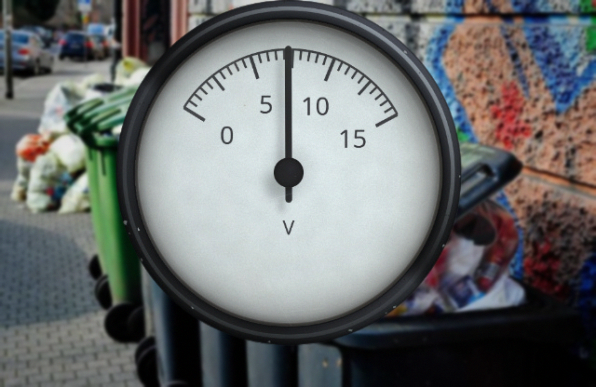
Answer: 7.25 V
